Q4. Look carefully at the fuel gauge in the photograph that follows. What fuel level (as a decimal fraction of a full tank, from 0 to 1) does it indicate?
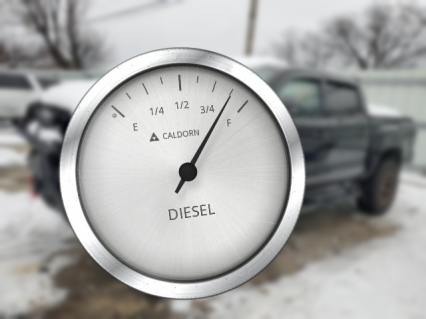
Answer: 0.875
